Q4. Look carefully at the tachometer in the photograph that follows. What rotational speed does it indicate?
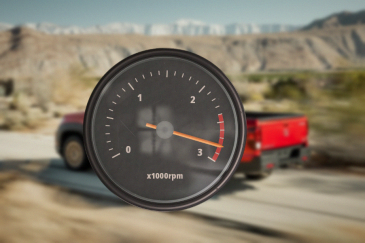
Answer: 2800 rpm
